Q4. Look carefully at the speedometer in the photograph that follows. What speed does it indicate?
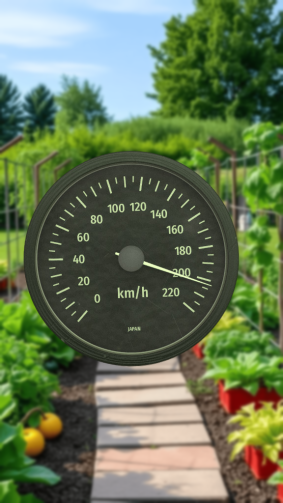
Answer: 202.5 km/h
